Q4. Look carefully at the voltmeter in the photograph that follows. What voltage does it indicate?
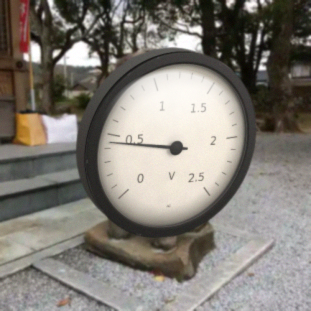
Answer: 0.45 V
